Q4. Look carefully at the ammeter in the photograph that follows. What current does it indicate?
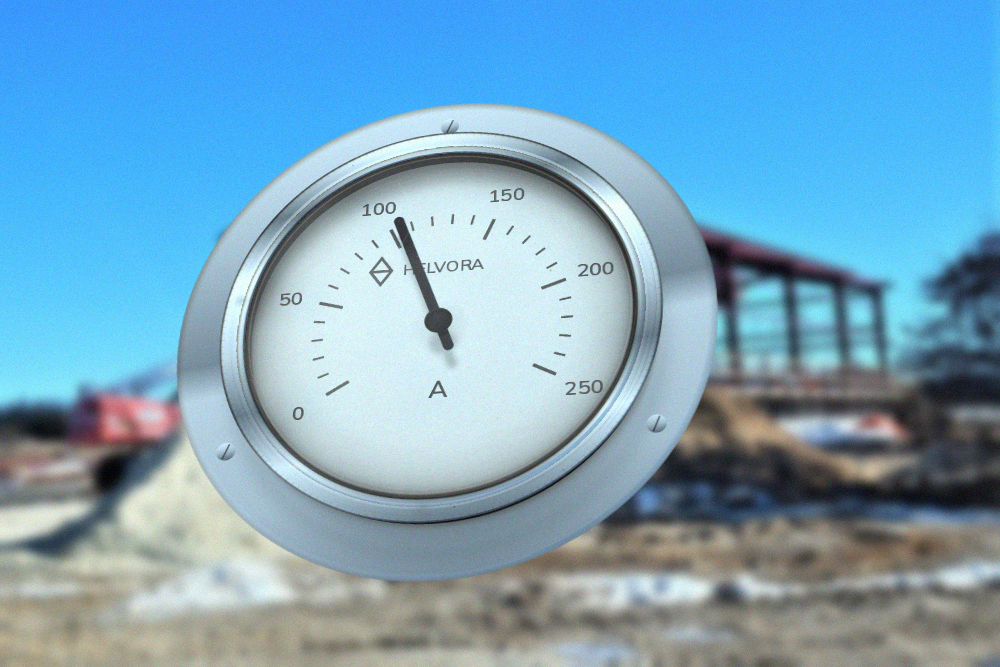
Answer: 105 A
